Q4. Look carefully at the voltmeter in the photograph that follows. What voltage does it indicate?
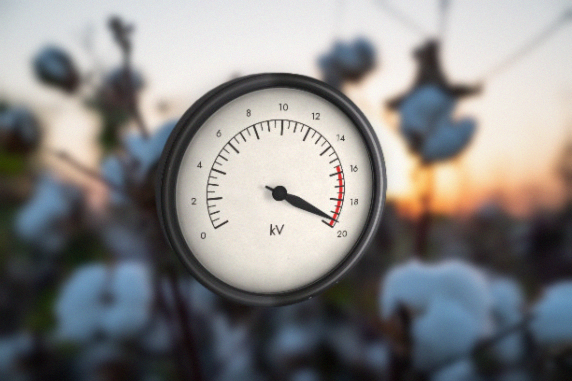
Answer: 19.5 kV
